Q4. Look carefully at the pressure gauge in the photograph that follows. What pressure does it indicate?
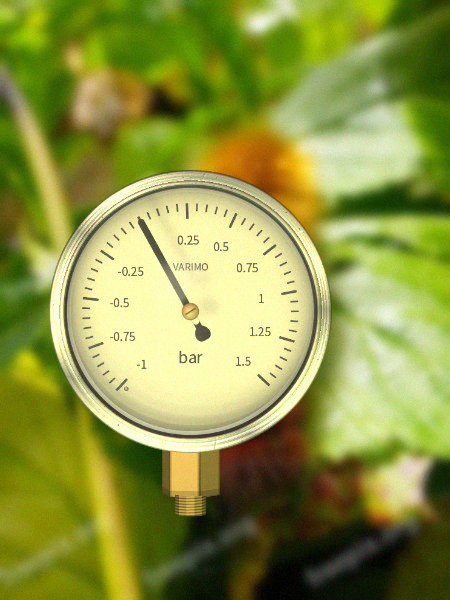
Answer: 0 bar
